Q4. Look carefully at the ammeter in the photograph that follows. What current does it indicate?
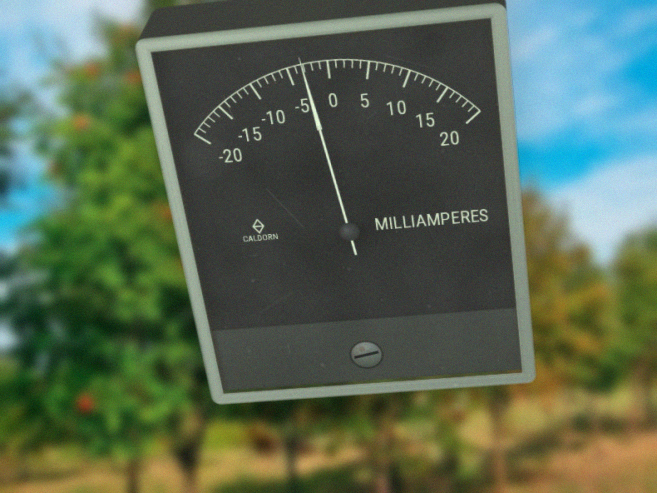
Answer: -3 mA
